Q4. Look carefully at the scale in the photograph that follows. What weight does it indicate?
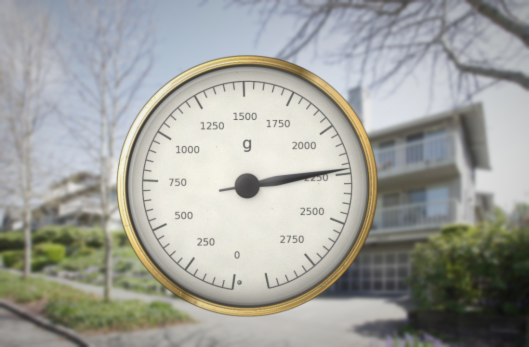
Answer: 2225 g
